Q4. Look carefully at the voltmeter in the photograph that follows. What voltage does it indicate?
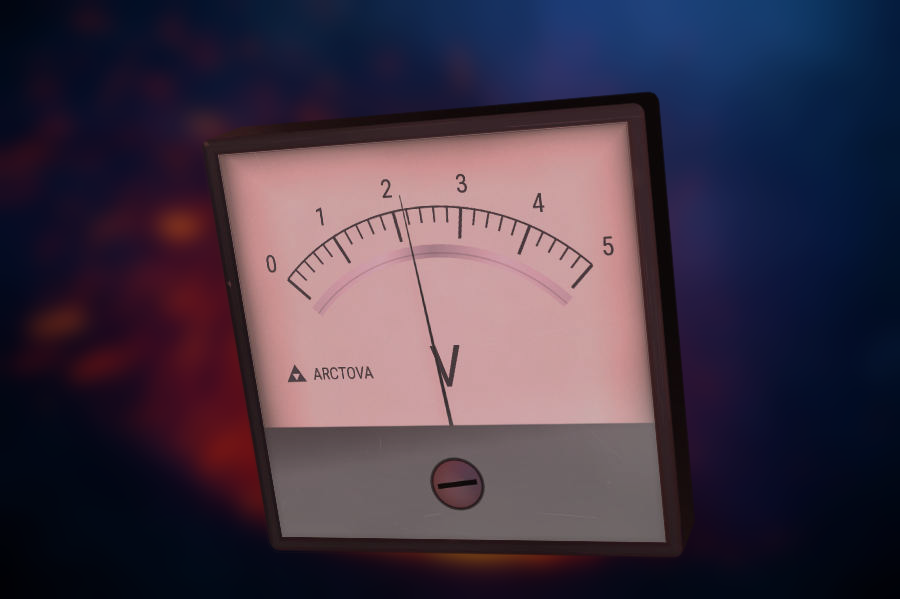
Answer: 2.2 V
